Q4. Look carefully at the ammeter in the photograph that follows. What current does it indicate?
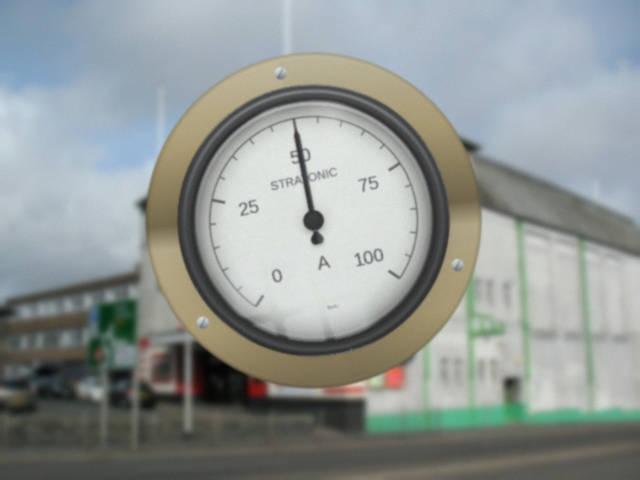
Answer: 50 A
